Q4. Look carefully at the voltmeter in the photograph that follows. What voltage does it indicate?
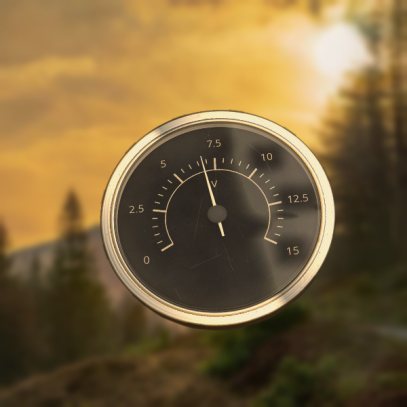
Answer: 6.75 V
